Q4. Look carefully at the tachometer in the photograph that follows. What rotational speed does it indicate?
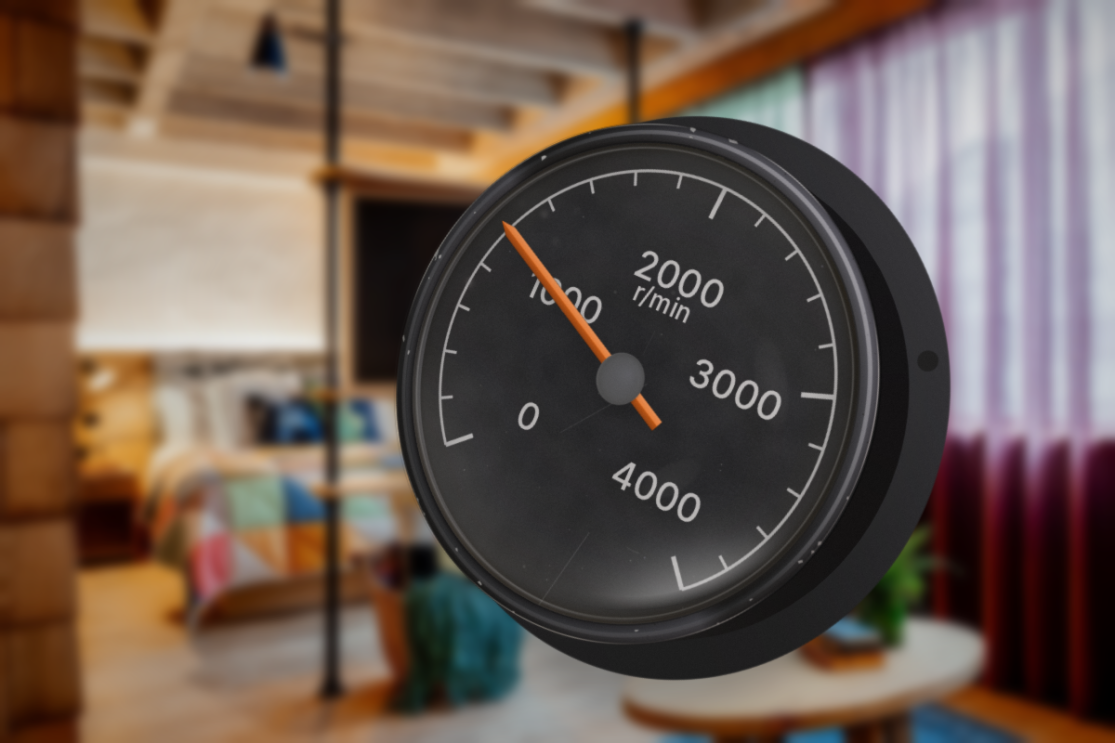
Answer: 1000 rpm
